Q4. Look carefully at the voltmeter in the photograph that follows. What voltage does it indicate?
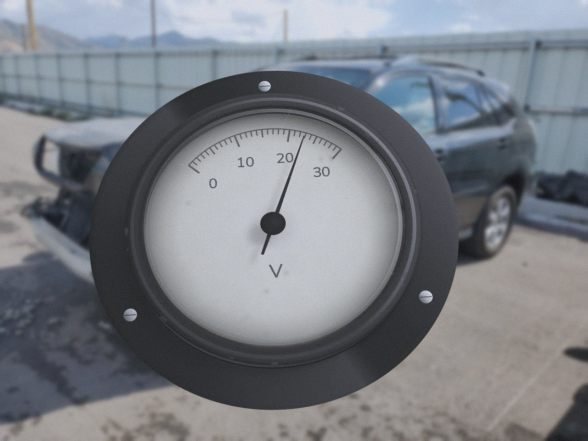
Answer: 23 V
